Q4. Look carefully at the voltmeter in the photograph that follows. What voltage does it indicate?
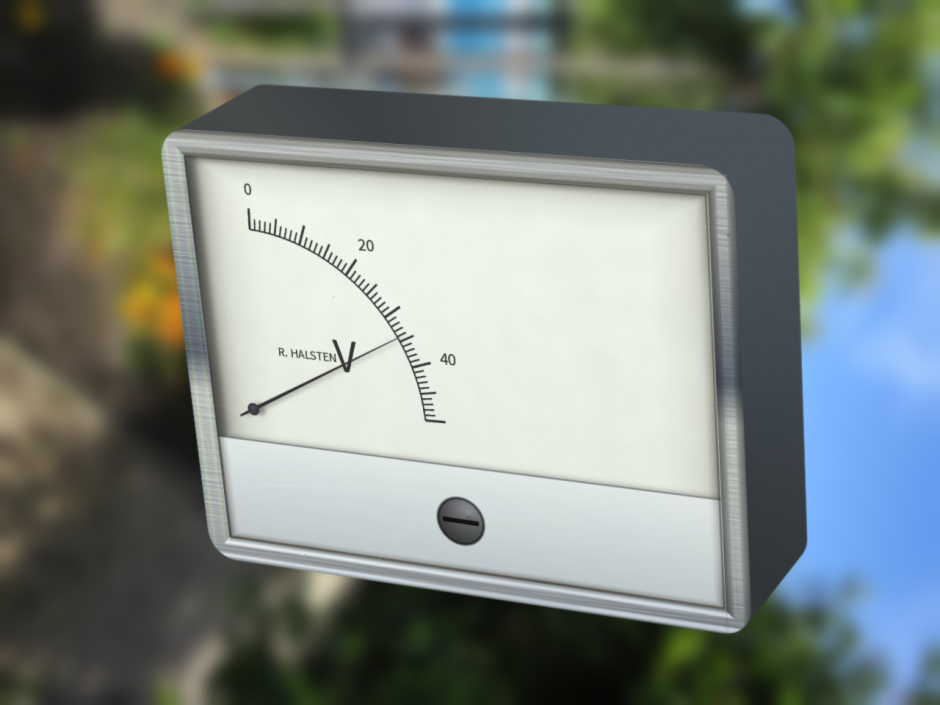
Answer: 34 V
